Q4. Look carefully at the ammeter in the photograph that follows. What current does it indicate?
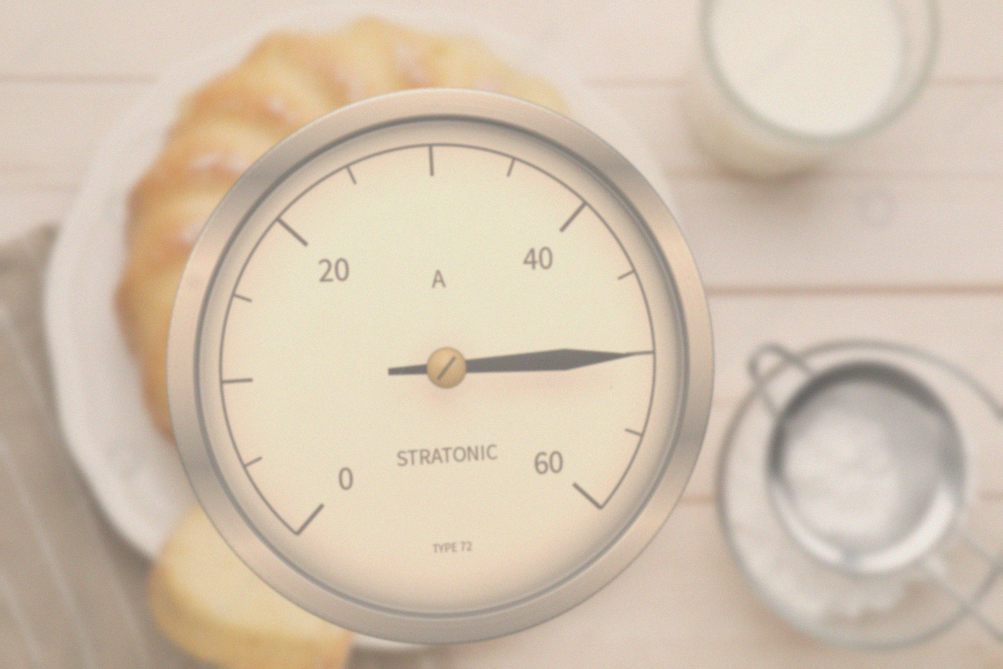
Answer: 50 A
